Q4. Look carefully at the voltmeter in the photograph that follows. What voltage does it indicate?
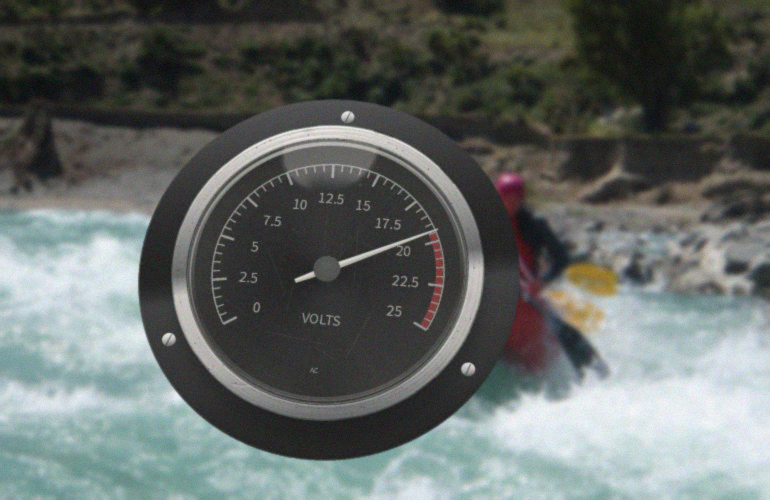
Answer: 19.5 V
